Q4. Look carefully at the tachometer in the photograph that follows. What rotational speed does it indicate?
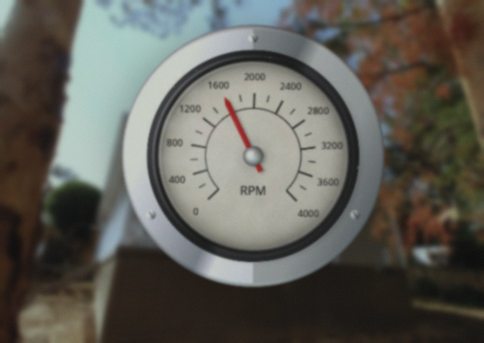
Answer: 1600 rpm
